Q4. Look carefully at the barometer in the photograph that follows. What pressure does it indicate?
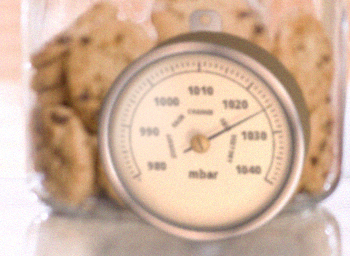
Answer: 1025 mbar
